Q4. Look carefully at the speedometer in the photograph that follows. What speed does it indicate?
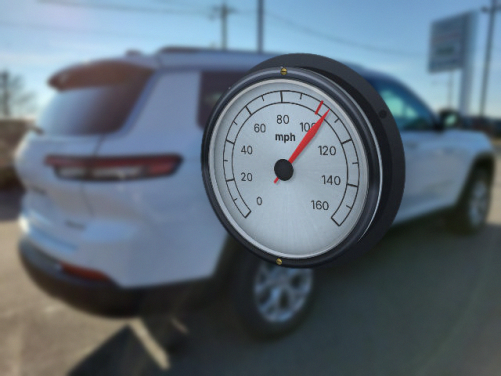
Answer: 105 mph
